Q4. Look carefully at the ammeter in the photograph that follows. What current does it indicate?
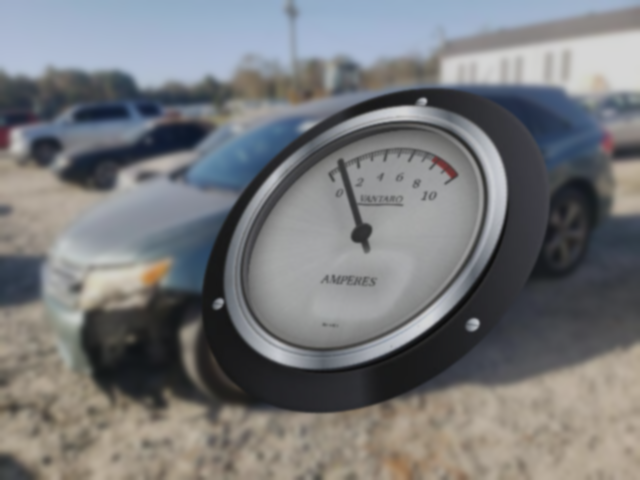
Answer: 1 A
